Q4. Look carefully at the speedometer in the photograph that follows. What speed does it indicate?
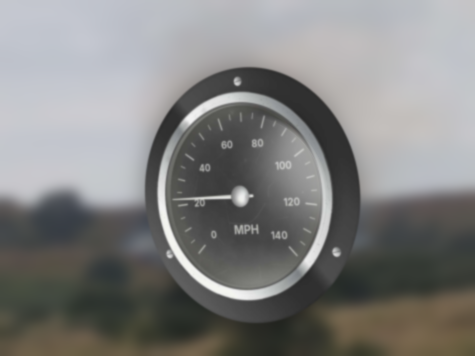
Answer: 22.5 mph
